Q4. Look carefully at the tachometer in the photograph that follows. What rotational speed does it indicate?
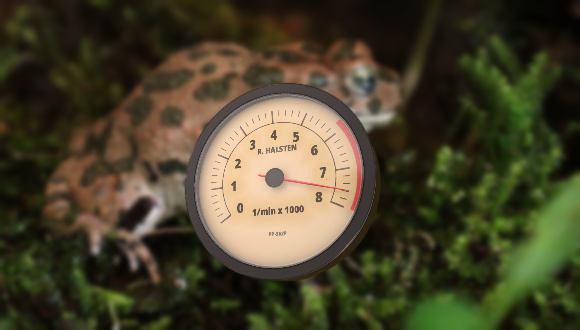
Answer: 7600 rpm
